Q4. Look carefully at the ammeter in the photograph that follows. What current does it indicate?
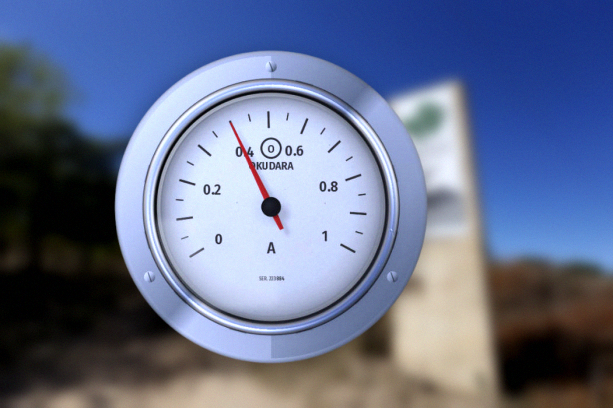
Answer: 0.4 A
